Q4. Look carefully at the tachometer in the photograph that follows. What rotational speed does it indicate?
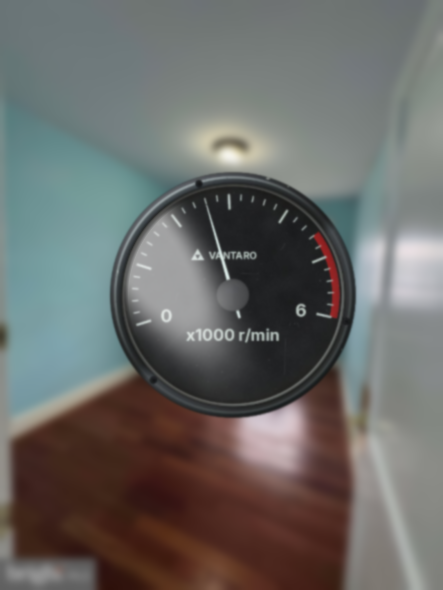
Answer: 2600 rpm
